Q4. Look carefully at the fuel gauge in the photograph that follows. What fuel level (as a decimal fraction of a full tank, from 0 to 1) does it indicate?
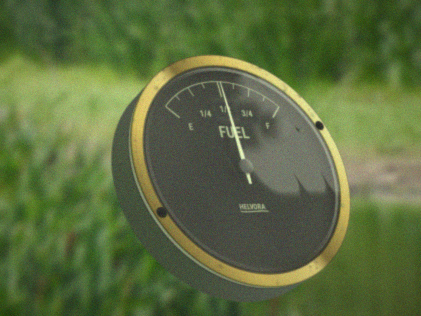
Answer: 0.5
